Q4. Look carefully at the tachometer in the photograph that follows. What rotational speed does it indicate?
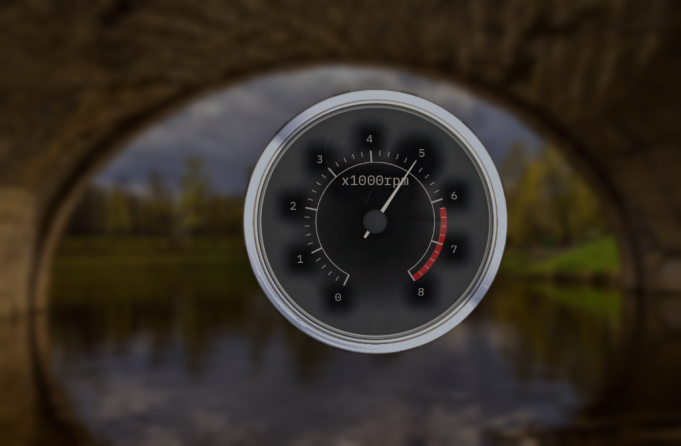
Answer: 5000 rpm
